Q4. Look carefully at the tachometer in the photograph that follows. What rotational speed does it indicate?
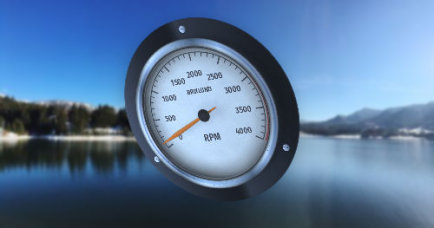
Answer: 100 rpm
